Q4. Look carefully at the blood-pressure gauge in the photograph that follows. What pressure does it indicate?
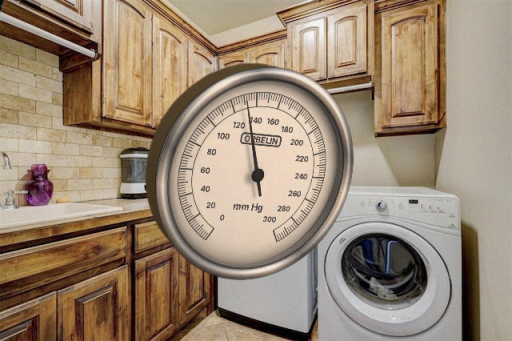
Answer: 130 mmHg
